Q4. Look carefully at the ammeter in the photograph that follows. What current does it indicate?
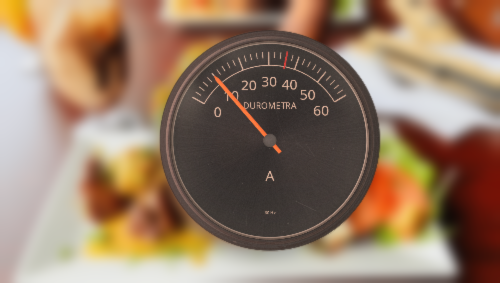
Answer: 10 A
